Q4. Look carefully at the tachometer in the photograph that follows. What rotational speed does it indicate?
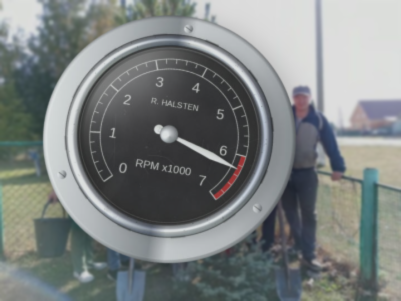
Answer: 6300 rpm
